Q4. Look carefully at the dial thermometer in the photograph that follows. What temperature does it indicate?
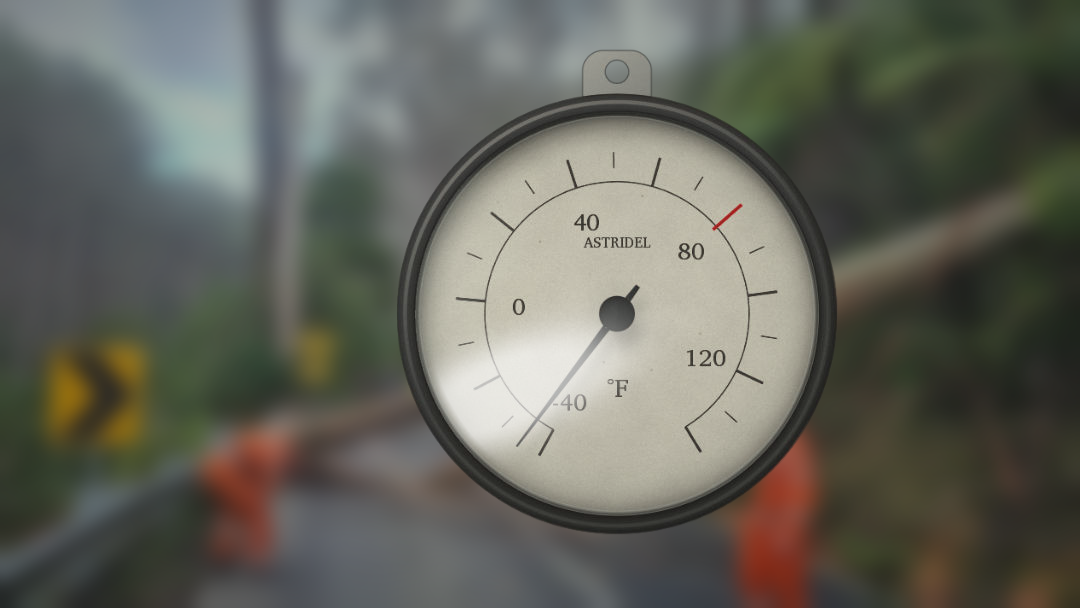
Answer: -35 °F
